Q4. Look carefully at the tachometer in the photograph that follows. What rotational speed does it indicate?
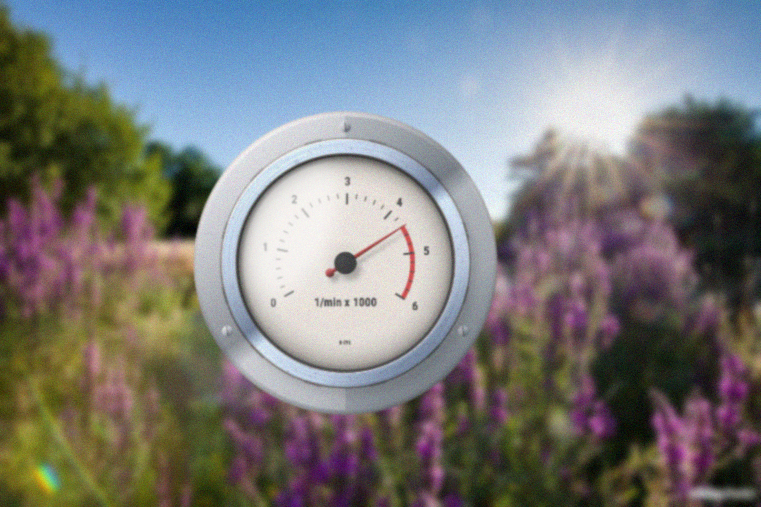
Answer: 4400 rpm
